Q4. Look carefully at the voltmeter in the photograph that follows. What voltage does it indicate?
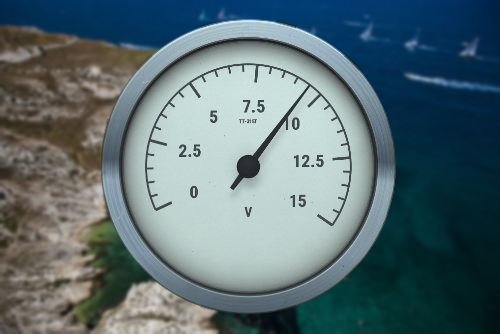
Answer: 9.5 V
